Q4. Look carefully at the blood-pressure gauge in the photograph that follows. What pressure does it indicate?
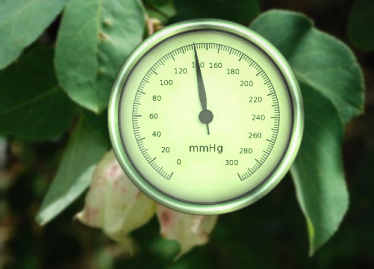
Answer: 140 mmHg
